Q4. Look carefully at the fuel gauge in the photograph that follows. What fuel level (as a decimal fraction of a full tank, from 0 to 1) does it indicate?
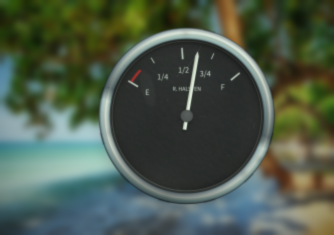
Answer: 0.625
